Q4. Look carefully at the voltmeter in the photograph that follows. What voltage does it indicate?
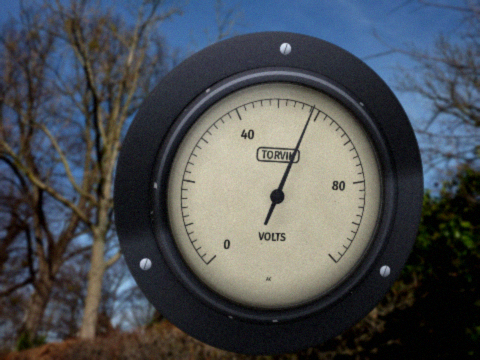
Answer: 58 V
